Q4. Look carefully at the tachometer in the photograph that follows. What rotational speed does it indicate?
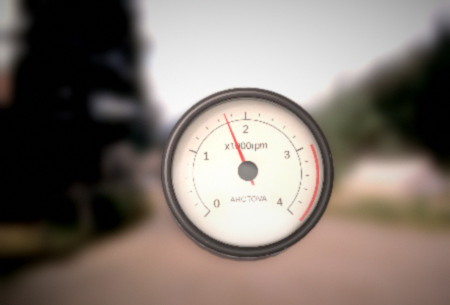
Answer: 1700 rpm
